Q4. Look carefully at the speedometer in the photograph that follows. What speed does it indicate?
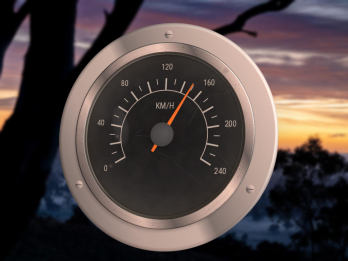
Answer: 150 km/h
